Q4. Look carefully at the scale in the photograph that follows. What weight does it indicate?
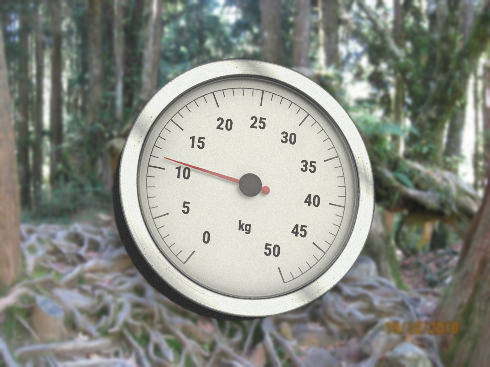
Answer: 11 kg
